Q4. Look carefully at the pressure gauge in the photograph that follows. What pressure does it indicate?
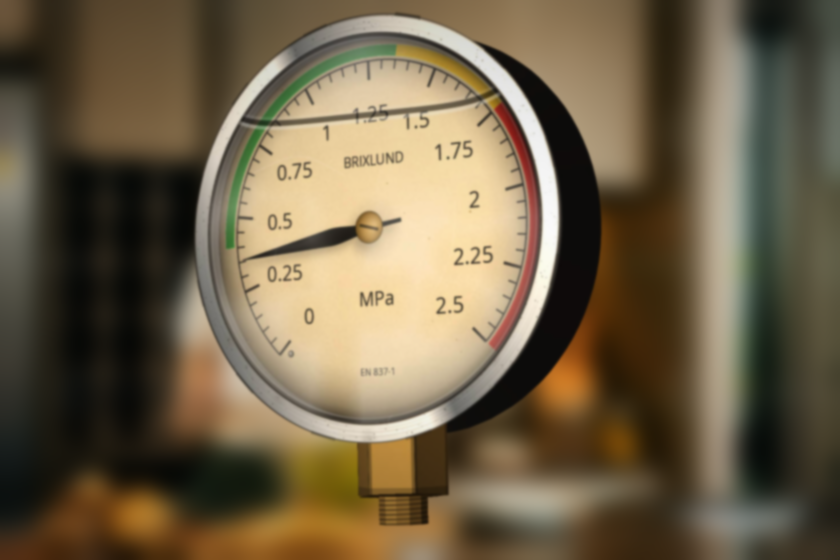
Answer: 0.35 MPa
